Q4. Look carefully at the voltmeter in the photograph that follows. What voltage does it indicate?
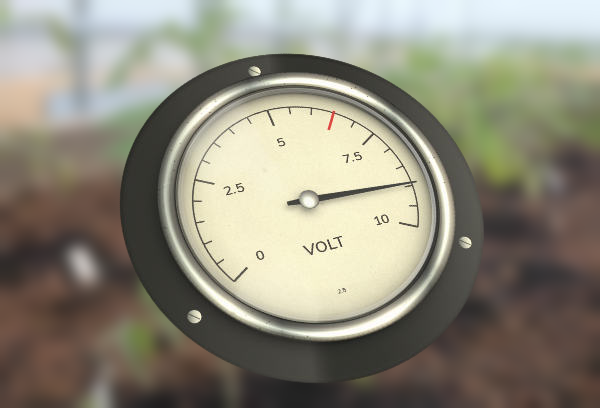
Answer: 9 V
